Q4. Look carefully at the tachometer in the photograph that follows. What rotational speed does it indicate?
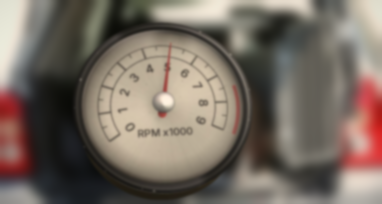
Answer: 5000 rpm
